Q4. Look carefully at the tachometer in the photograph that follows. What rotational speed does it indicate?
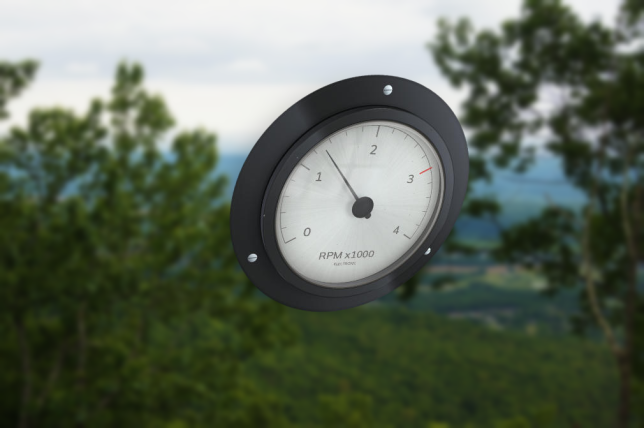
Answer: 1300 rpm
